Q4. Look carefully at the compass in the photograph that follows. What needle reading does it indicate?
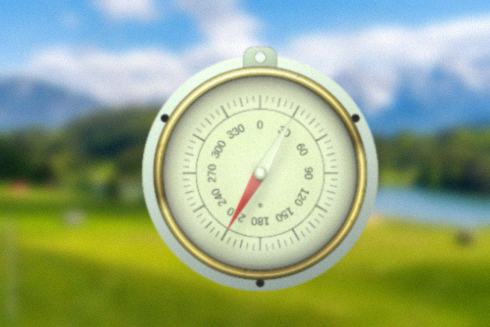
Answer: 210 °
